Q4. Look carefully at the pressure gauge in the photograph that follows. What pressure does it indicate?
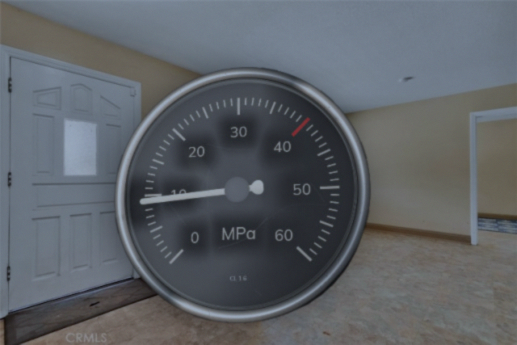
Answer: 9 MPa
